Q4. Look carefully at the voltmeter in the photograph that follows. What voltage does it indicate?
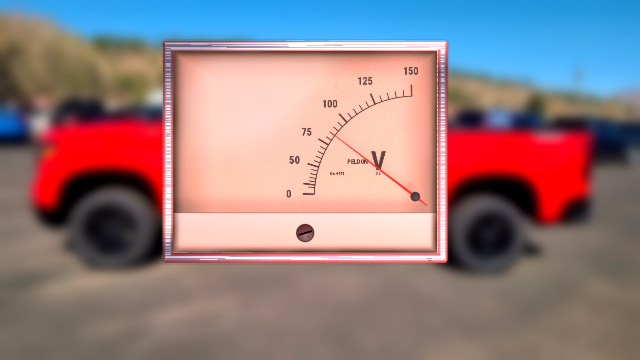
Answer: 85 V
